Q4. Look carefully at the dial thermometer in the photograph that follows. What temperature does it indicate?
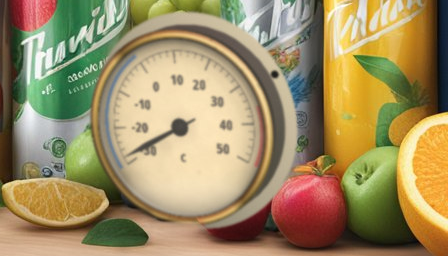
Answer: -28 °C
